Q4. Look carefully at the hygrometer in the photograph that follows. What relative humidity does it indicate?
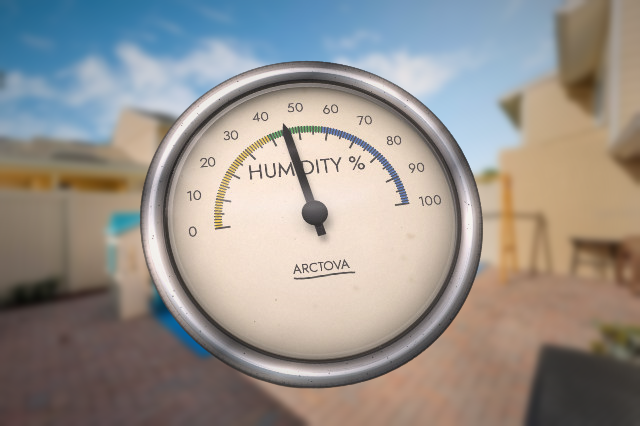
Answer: 45 %
